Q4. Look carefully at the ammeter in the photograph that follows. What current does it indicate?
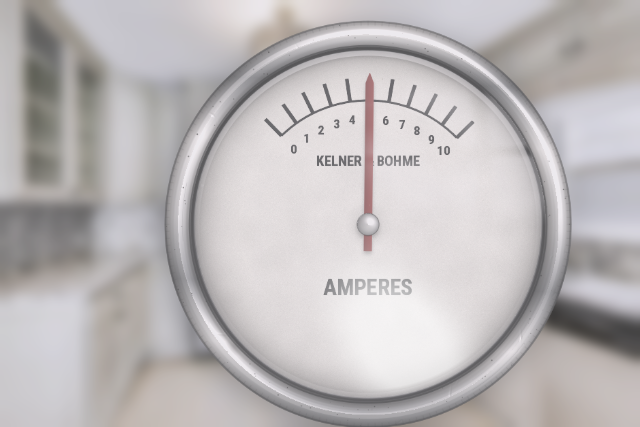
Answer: 5 A
